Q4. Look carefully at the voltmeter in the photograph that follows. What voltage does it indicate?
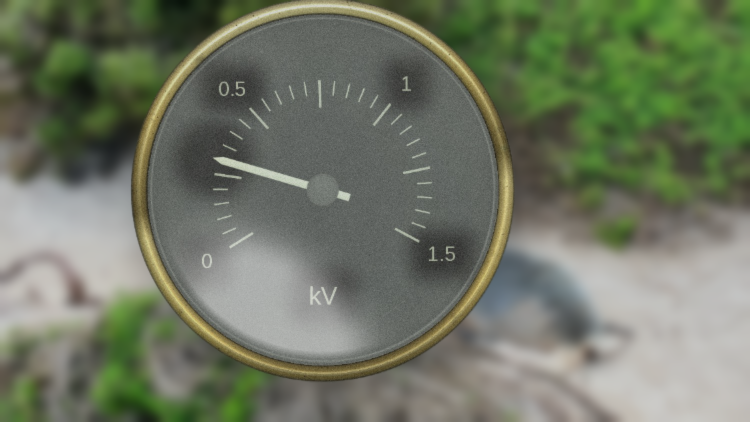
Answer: 0.3 kV
